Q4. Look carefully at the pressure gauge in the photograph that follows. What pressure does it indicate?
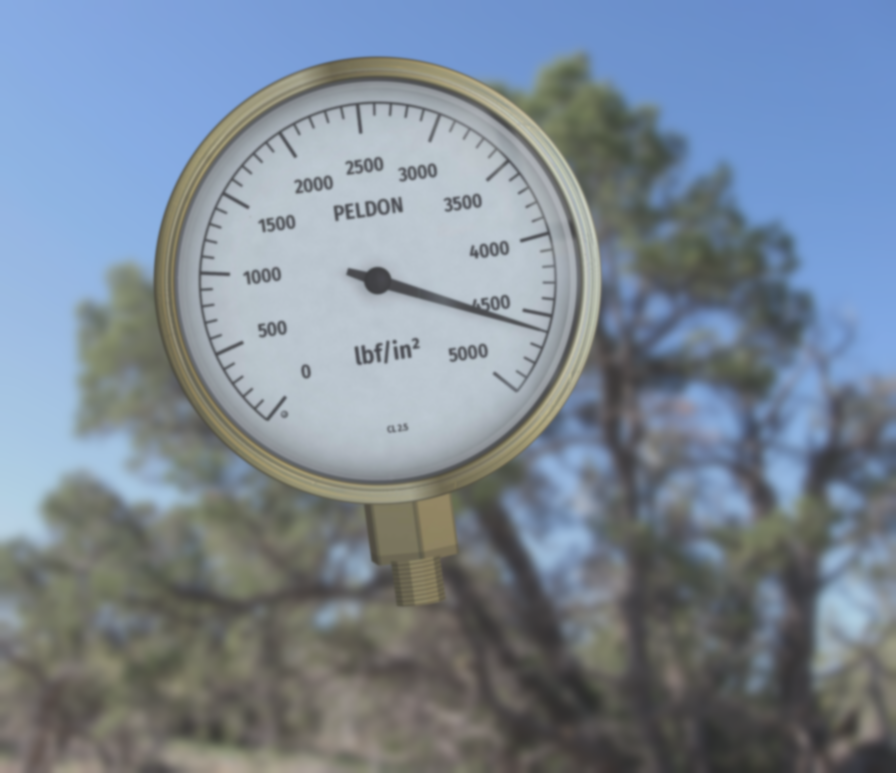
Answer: 4600 psi
